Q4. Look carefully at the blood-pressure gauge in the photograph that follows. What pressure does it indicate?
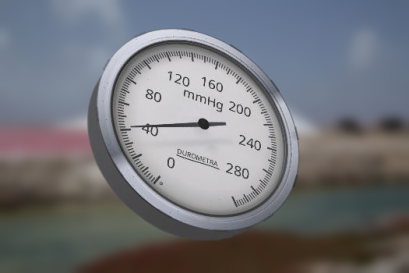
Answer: 40 mmHg
